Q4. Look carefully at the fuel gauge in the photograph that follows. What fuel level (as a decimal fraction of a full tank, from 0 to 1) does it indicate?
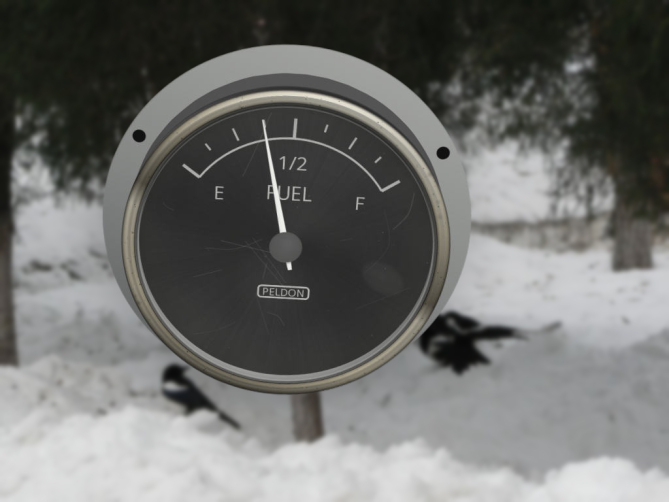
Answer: 0.375
